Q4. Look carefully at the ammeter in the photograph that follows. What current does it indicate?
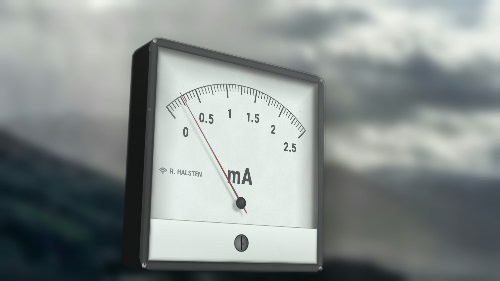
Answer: 0.25 mA
